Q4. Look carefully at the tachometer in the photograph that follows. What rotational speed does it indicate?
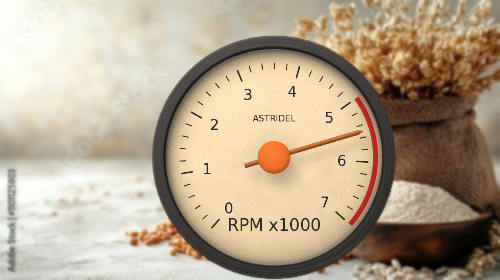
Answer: 5500 rpm
